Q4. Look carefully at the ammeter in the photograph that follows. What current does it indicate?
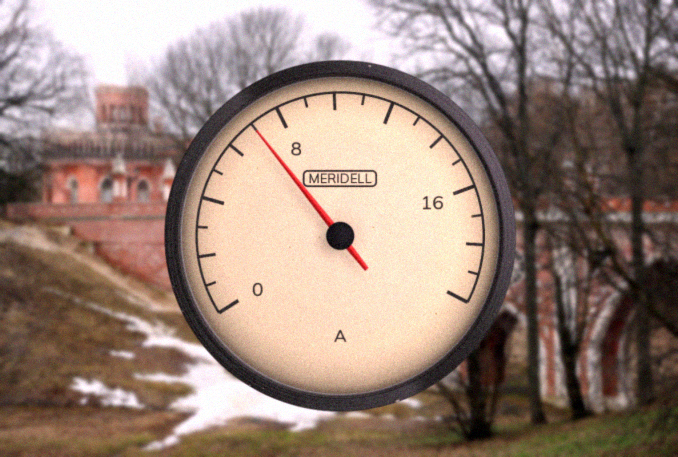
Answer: 7 A
